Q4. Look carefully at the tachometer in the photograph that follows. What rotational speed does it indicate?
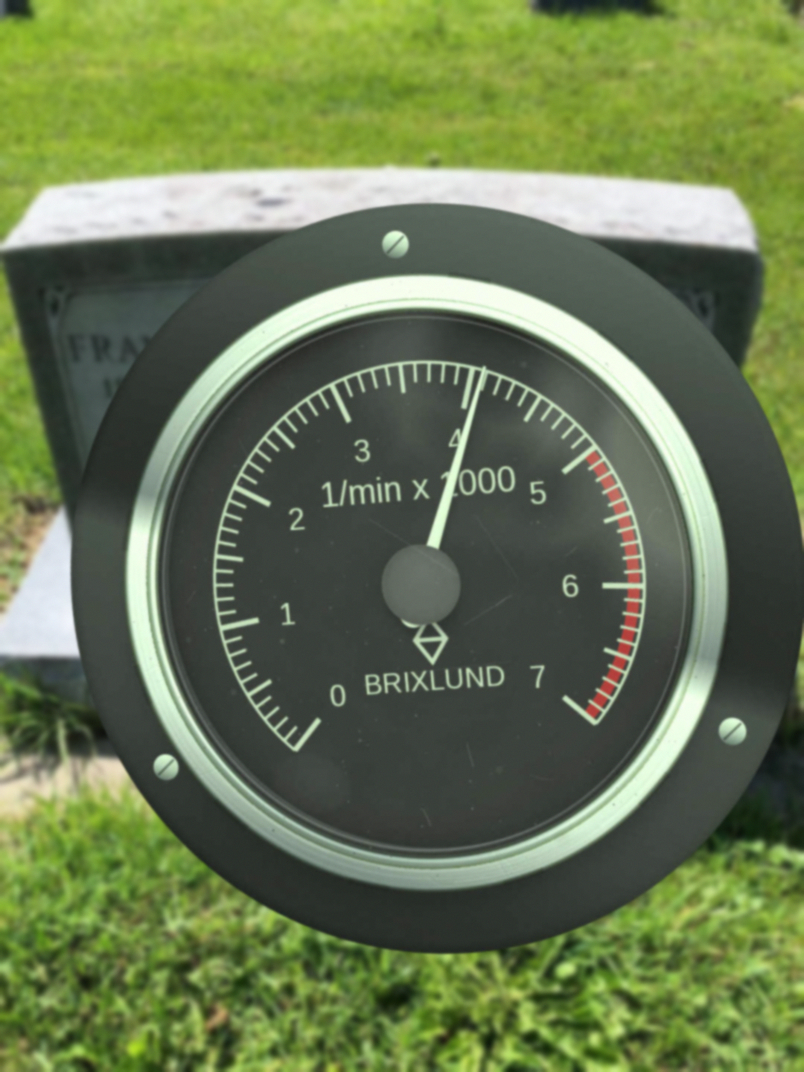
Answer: 4100 rpm
